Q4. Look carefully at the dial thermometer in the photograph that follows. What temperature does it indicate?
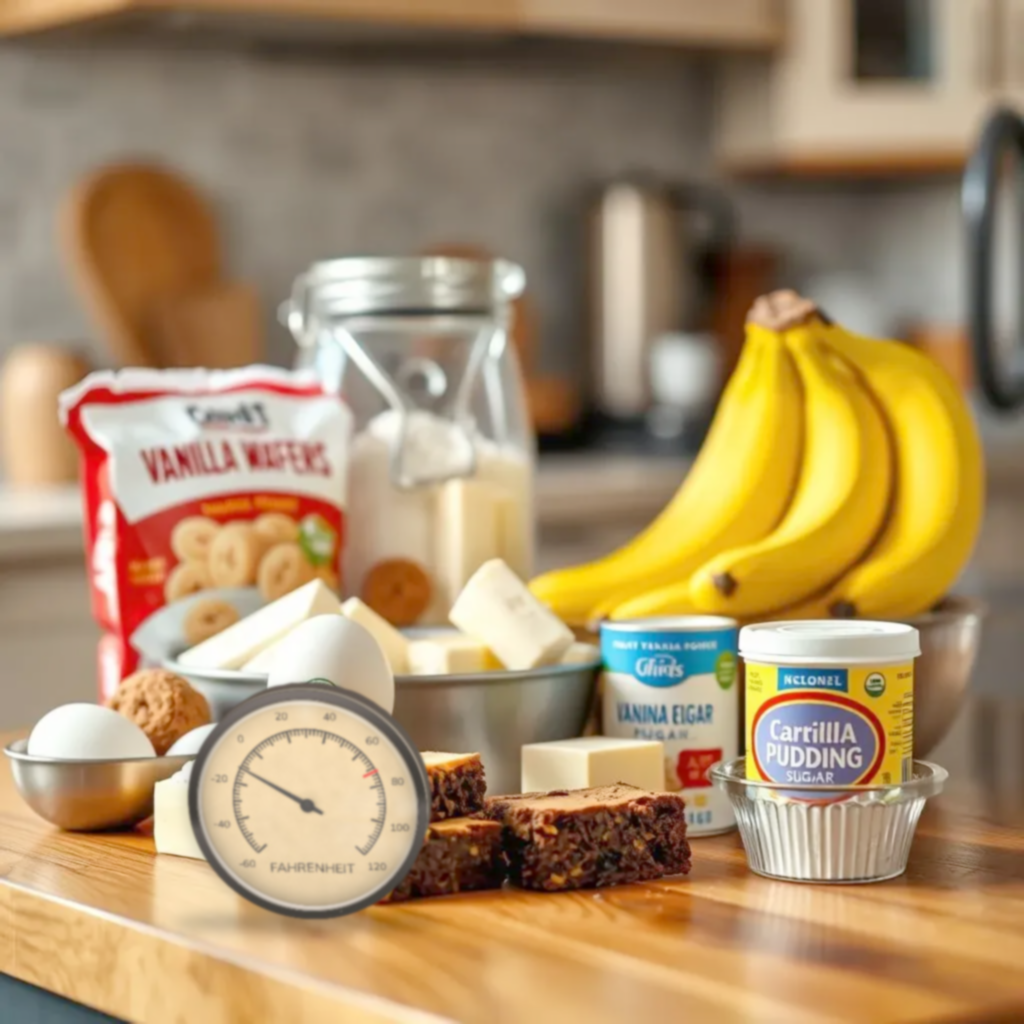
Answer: -10 °F
